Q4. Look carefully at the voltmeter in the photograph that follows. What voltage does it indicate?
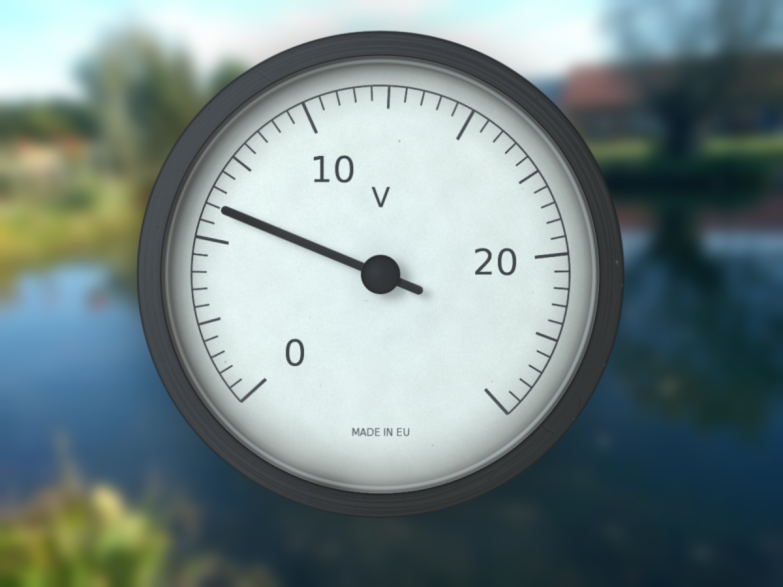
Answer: 6 V
